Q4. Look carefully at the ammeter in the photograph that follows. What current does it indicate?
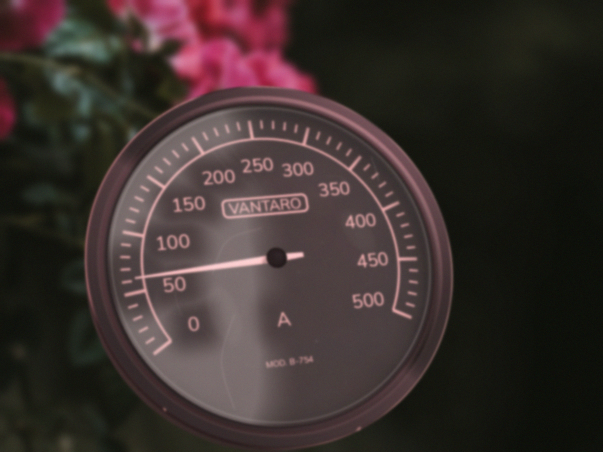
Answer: 60 A
